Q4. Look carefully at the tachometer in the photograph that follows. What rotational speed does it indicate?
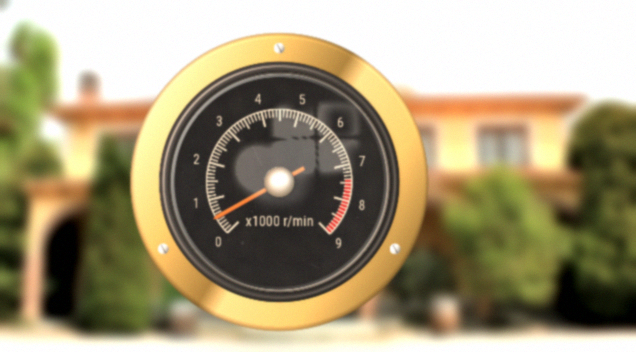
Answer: 500 rpm
